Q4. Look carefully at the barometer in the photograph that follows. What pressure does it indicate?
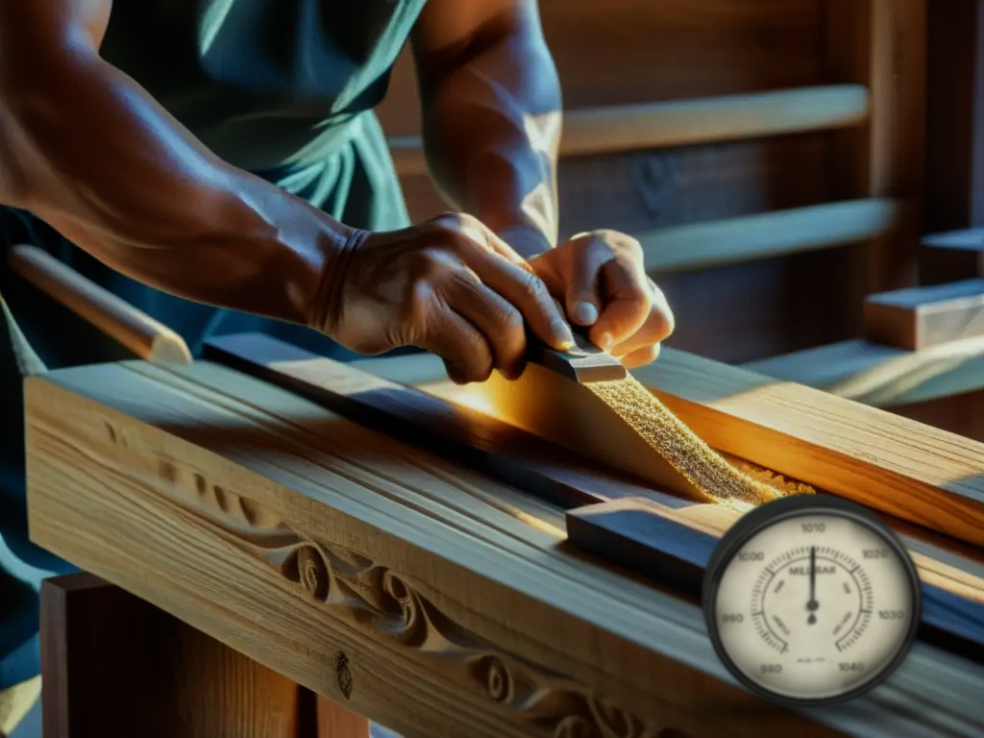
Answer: 1010 mbar
